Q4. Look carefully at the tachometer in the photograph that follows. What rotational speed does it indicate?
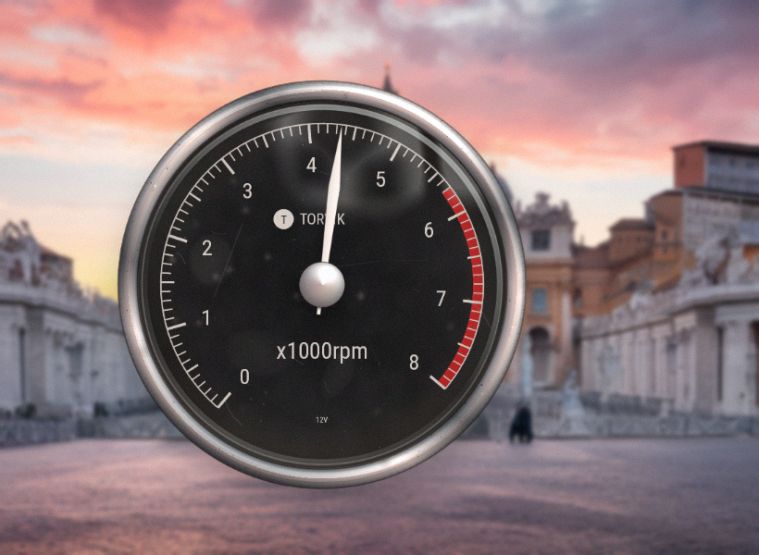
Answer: 4350 rpm
